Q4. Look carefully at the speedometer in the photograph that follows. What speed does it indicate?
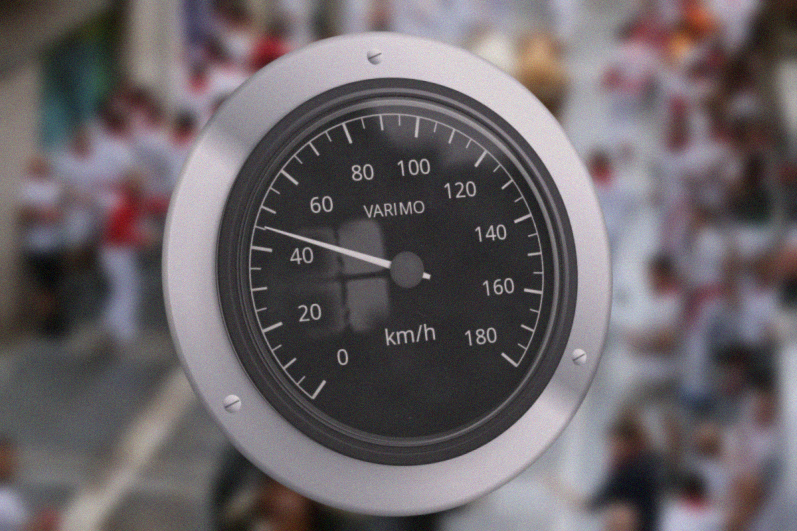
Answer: 45 km/h
